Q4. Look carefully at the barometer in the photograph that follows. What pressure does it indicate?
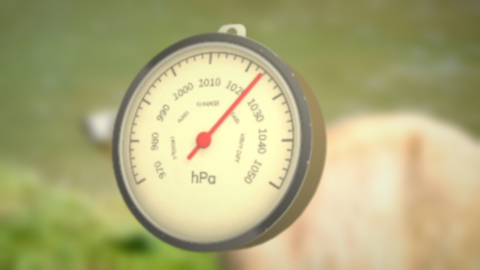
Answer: 1024 hPa
